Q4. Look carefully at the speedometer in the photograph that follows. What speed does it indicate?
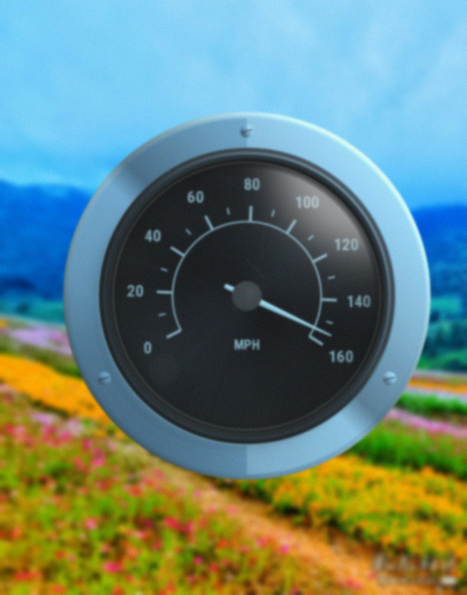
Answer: 155 mph
